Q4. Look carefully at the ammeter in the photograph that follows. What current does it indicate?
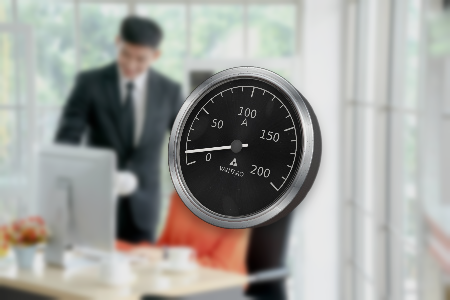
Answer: 10 A
